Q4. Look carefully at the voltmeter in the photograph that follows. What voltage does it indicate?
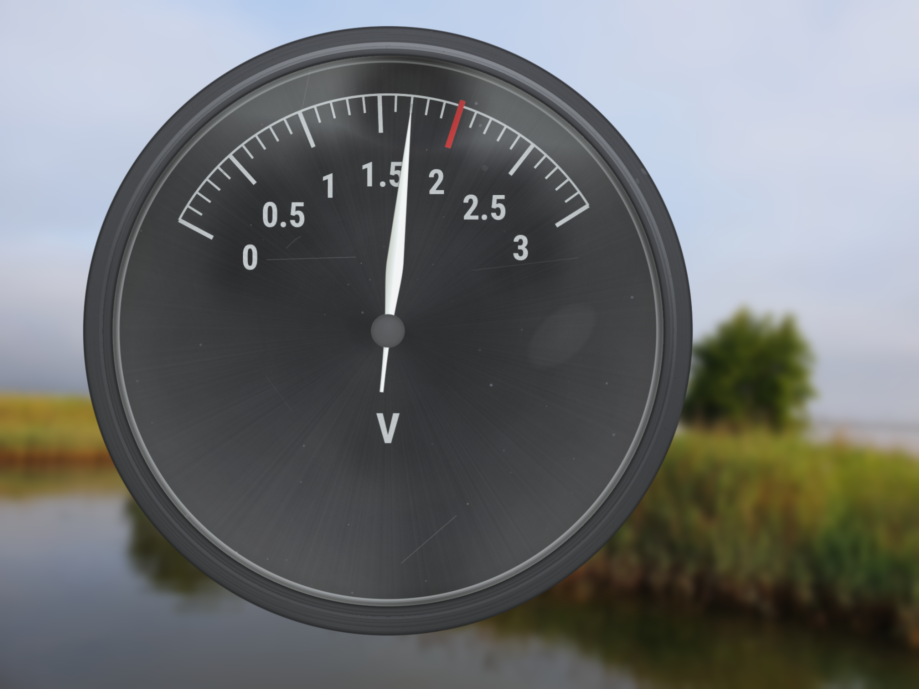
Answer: 1.7 V
